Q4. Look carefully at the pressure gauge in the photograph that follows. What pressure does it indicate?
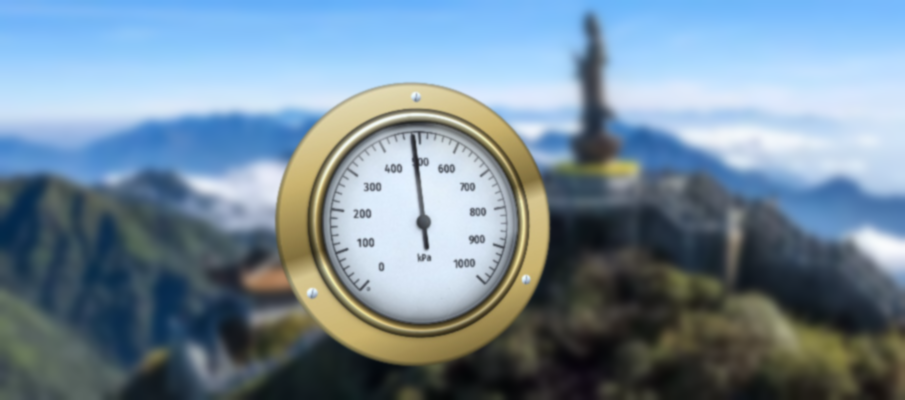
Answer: 480 kPa
